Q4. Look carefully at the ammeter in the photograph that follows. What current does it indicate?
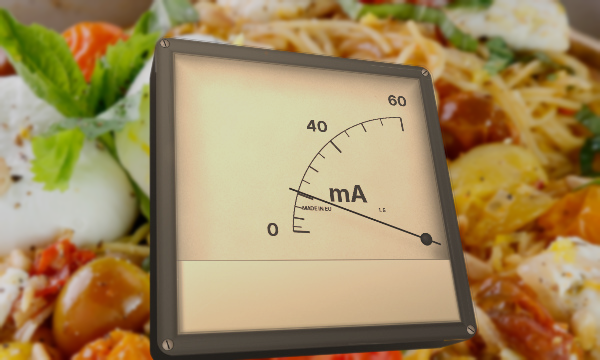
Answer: 20 mA
